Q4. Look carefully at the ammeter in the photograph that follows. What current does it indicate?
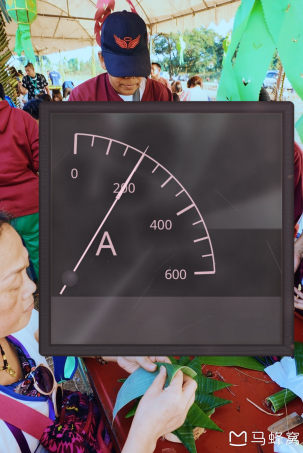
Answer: 200 A
